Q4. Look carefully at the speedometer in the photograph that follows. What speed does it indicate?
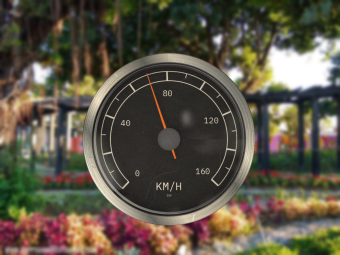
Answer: 70 km/h
